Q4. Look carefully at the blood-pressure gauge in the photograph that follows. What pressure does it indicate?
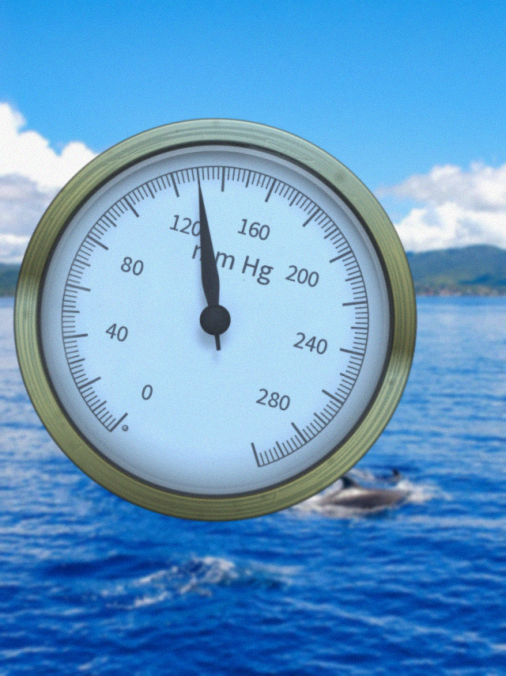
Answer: 130 mmHg
